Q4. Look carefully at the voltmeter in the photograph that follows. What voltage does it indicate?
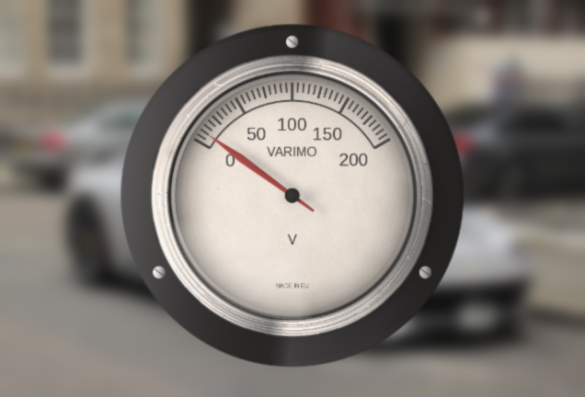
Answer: 10 V
